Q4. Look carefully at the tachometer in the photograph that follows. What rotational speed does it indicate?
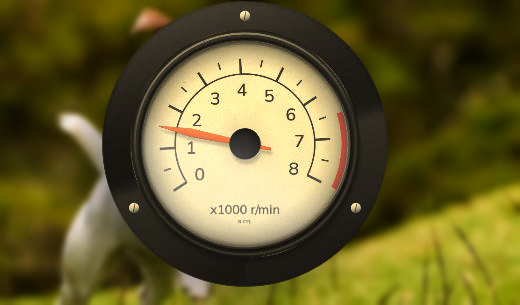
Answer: 1500 rpm
